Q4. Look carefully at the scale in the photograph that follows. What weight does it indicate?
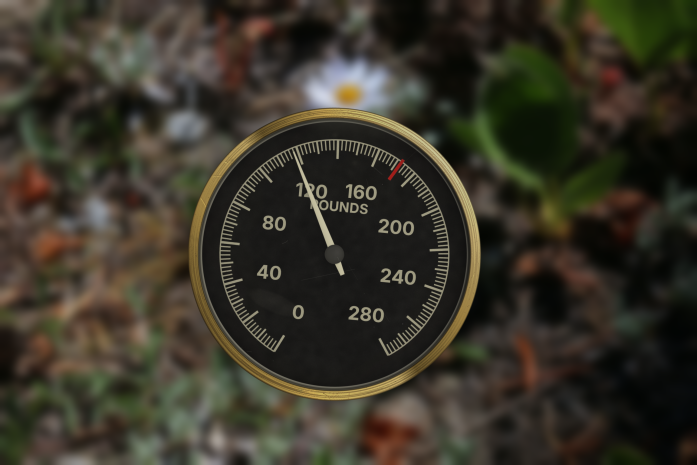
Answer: 118 lb
